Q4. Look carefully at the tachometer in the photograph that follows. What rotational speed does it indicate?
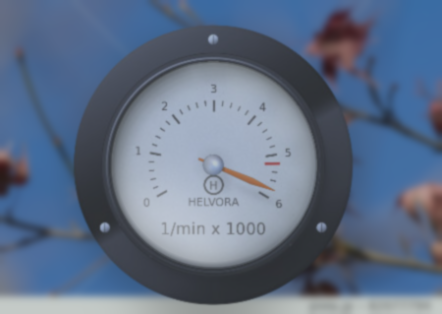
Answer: 5800 rpm
